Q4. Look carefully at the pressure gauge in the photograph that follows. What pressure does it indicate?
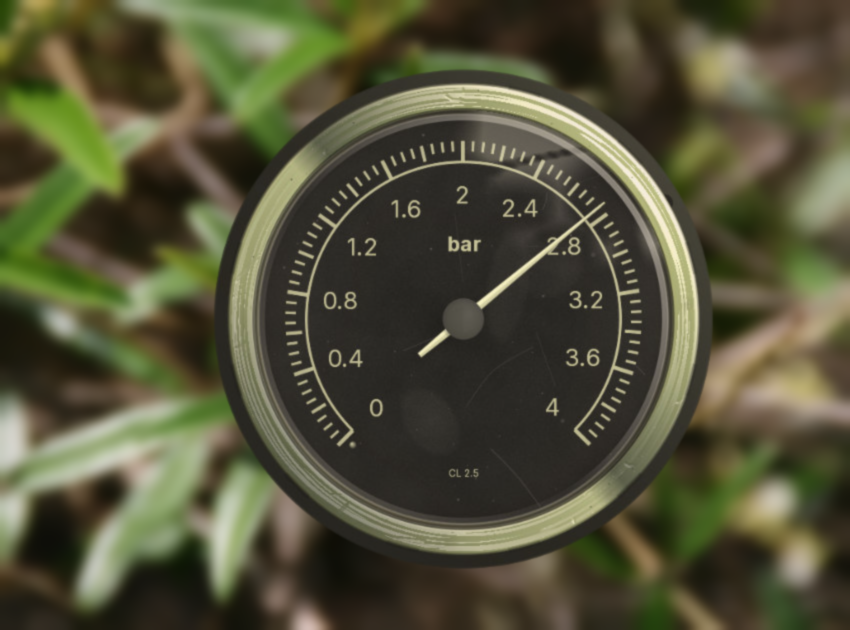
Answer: 2.75 bar
